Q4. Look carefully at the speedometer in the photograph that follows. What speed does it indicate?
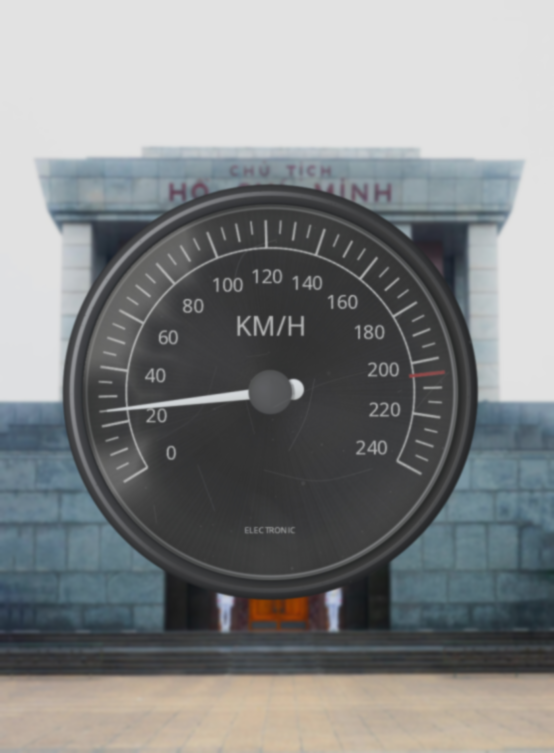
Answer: 25 km/h
